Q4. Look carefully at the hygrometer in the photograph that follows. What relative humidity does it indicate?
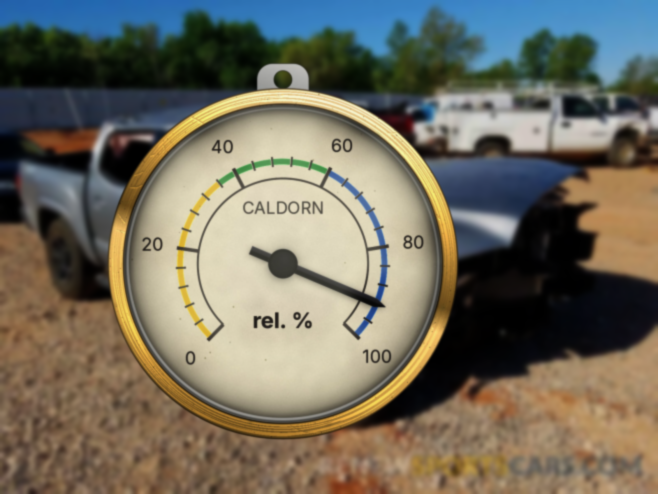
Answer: 92 %
